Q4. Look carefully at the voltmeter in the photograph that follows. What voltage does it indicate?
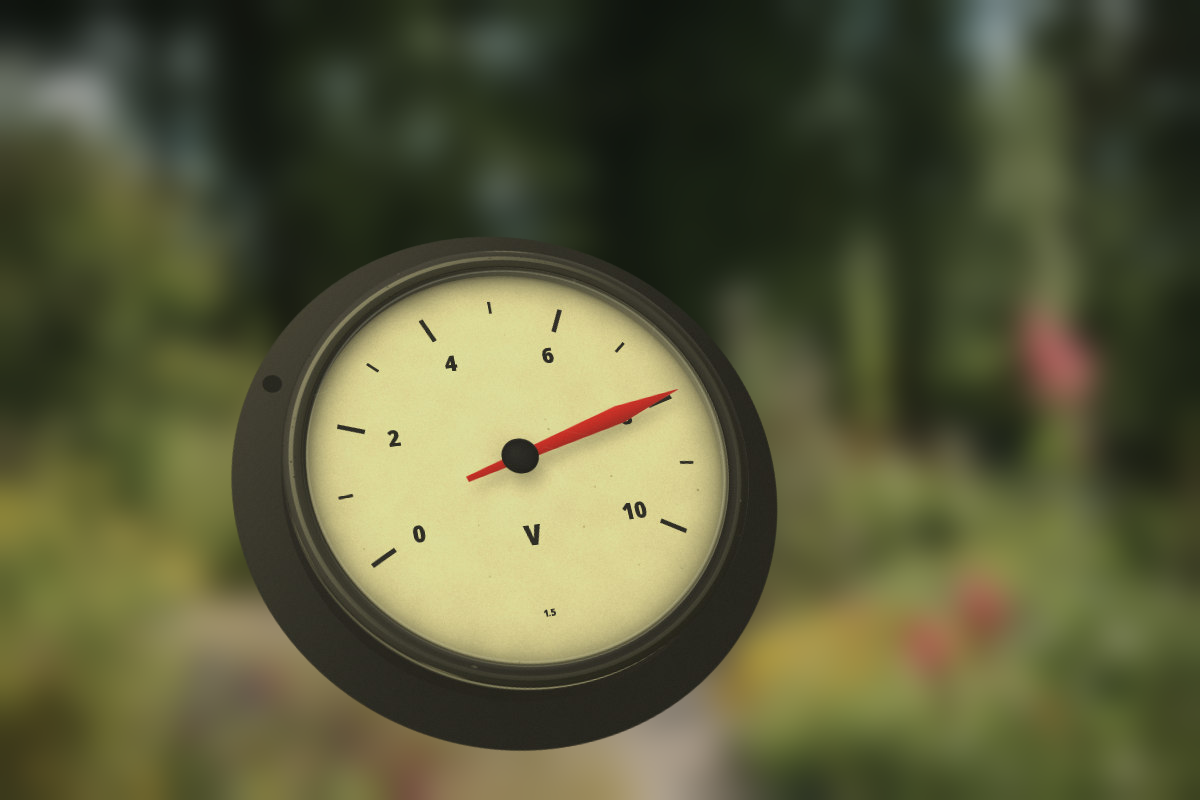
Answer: 8 V
